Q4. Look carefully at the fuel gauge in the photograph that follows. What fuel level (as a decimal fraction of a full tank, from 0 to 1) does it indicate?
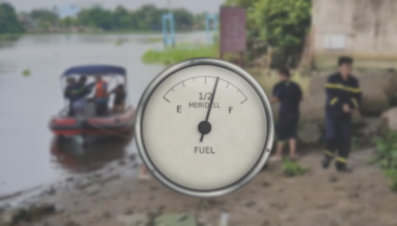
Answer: 0.625
